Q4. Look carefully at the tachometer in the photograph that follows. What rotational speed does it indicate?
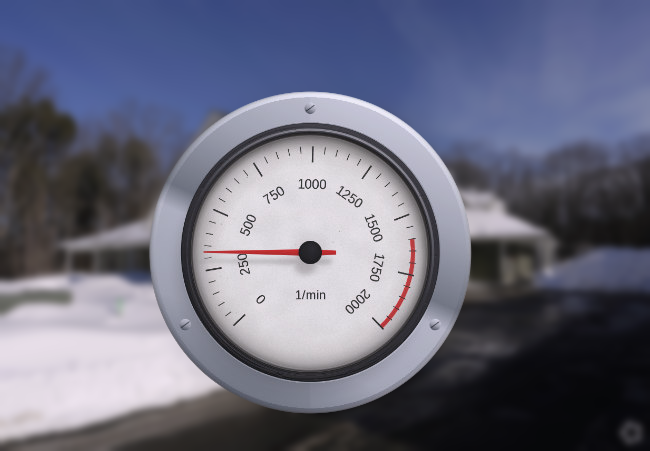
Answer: 325 rpm
